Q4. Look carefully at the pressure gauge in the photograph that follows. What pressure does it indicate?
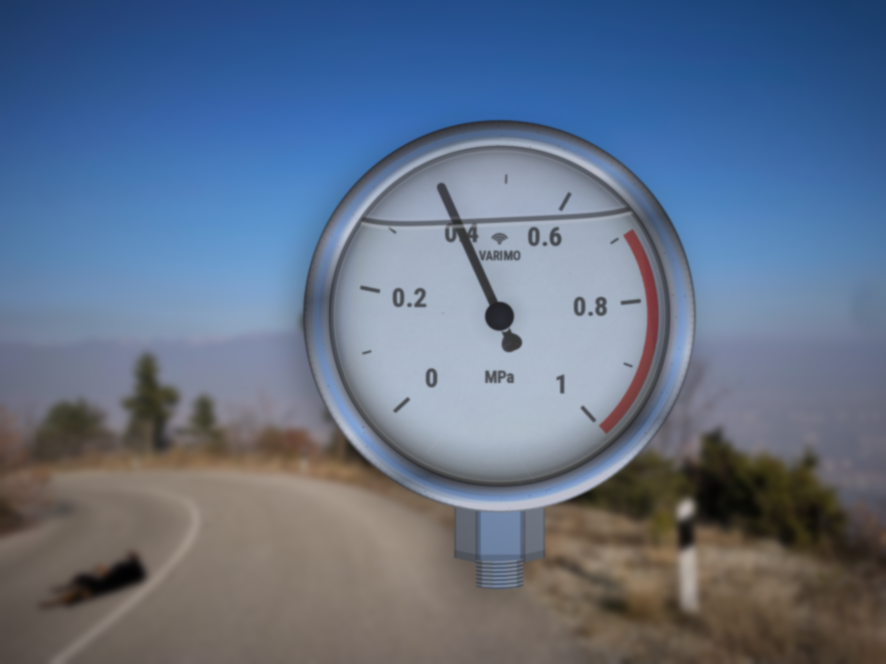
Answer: 0.4 MPa
